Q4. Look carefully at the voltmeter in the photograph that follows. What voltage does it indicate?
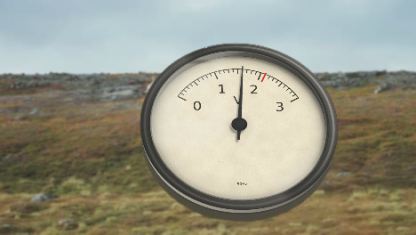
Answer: 1.6 V
